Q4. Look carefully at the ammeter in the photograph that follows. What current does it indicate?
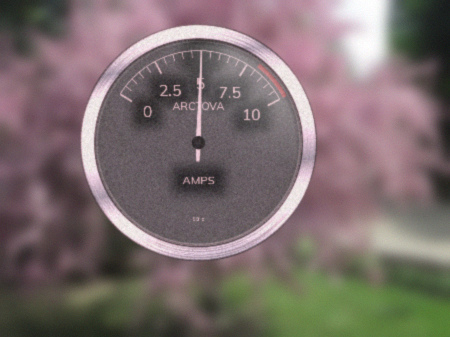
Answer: 5 A
